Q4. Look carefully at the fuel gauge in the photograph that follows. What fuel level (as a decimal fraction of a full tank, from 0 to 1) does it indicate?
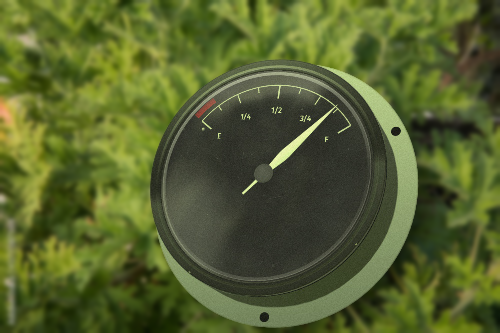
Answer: 0.875
